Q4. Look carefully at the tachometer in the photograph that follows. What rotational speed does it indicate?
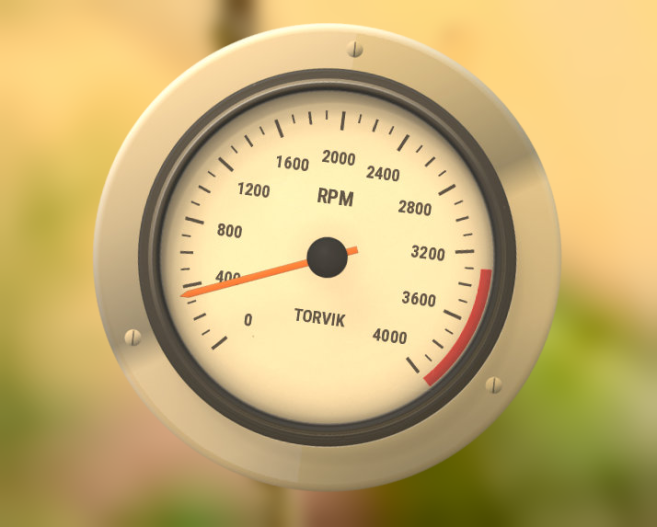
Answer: 350 rpm
